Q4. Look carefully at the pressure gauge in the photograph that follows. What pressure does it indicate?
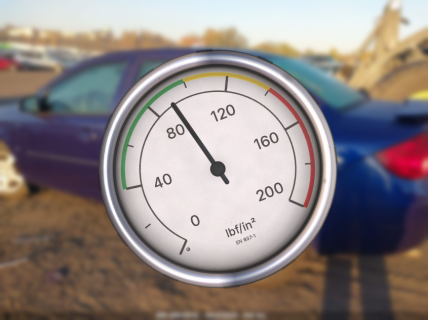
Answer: 90 psi
